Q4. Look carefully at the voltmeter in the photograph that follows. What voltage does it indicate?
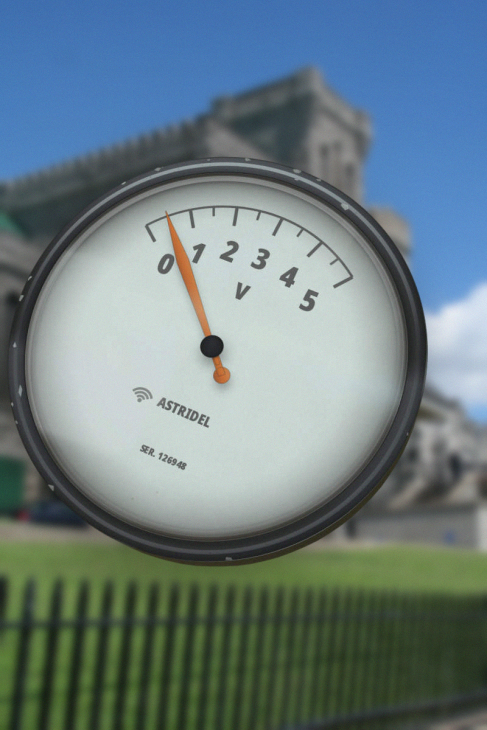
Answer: 0.5 V
